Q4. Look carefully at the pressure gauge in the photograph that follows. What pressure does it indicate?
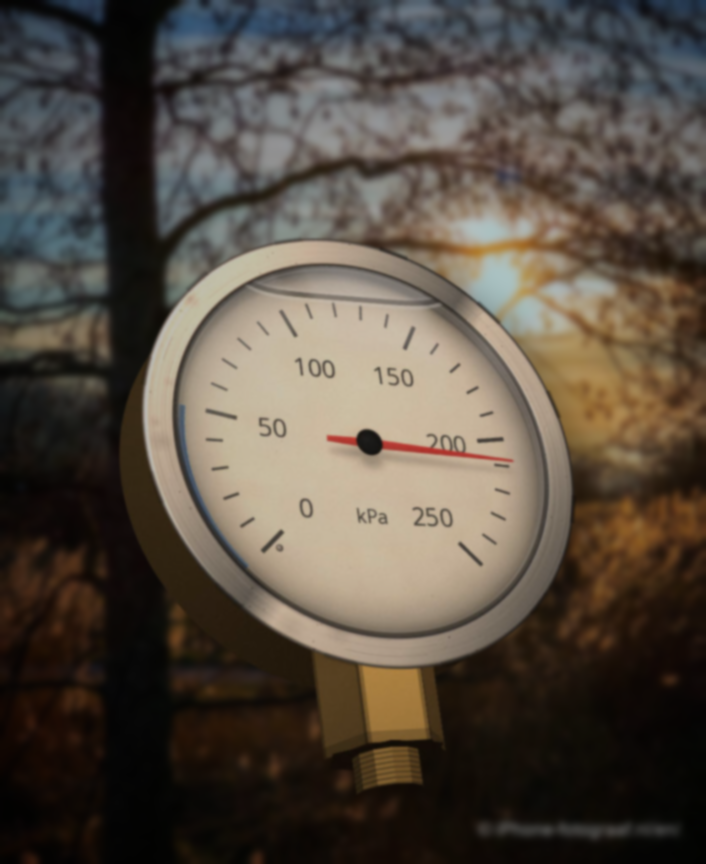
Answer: 210 kPa
